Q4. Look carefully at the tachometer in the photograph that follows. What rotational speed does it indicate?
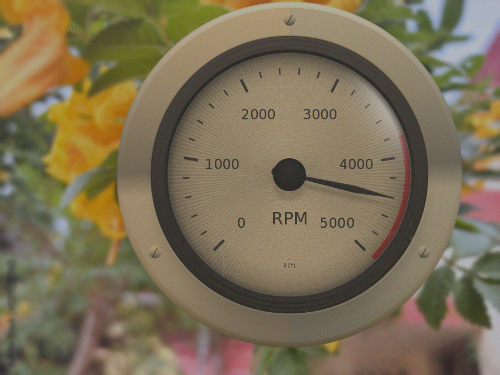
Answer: 4400 rpm
